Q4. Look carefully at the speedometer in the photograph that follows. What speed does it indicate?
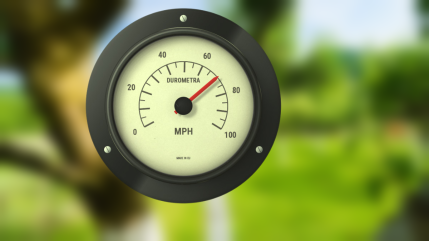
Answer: 70 mph
